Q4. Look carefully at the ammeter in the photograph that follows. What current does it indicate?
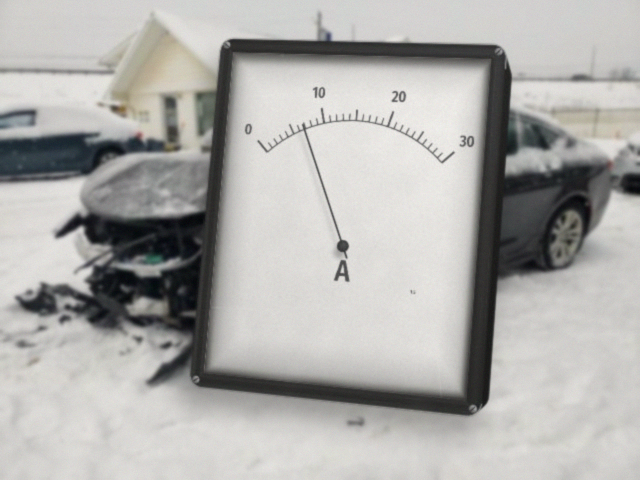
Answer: 7 A
